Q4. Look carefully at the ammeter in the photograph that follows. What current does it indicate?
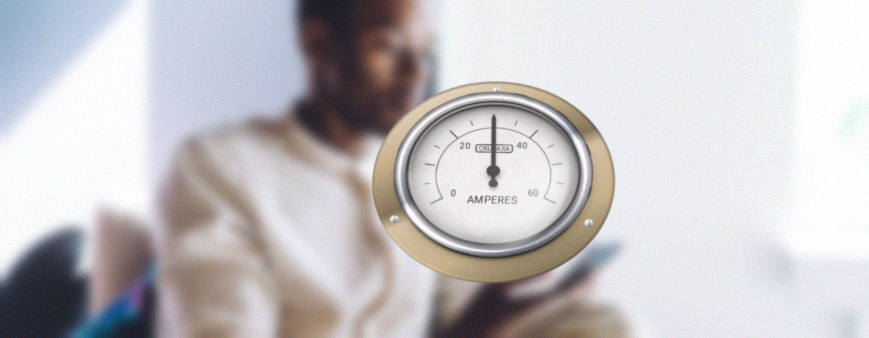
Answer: 30 A
